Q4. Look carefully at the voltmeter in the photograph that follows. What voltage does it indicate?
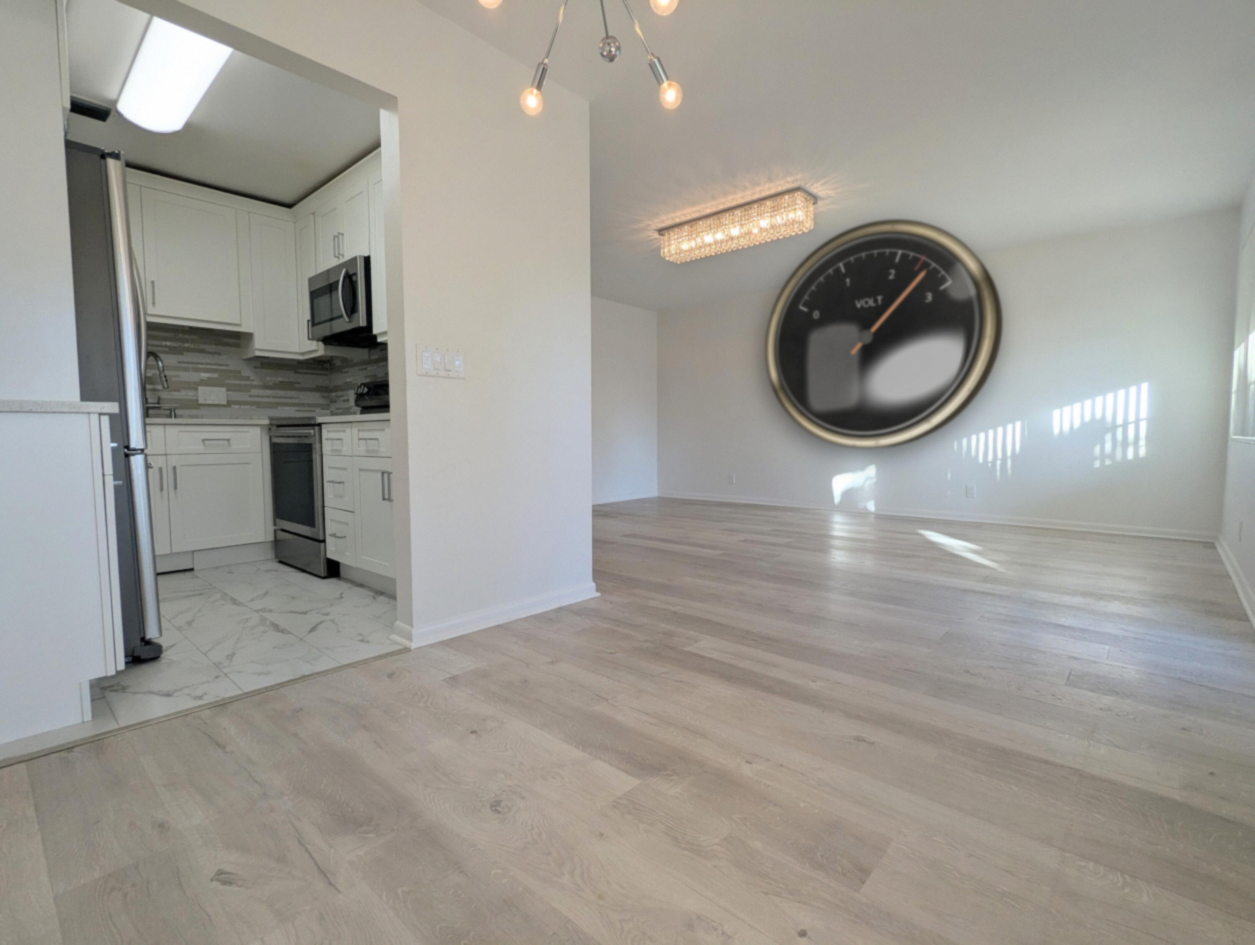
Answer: 2.6 V
